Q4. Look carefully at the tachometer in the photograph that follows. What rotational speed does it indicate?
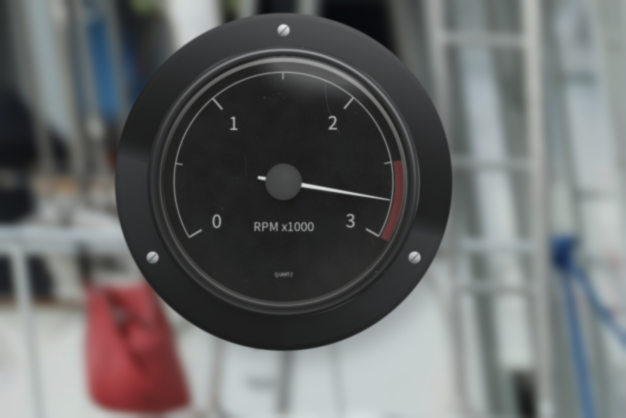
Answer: 2750 rpm
